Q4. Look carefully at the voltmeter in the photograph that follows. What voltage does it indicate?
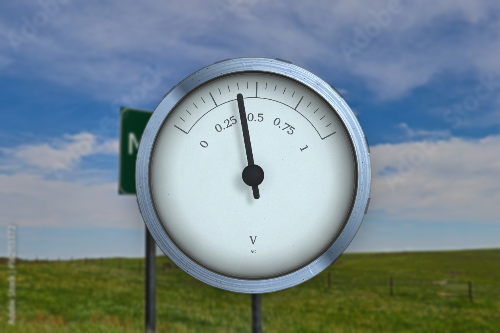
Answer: 0.4 V
